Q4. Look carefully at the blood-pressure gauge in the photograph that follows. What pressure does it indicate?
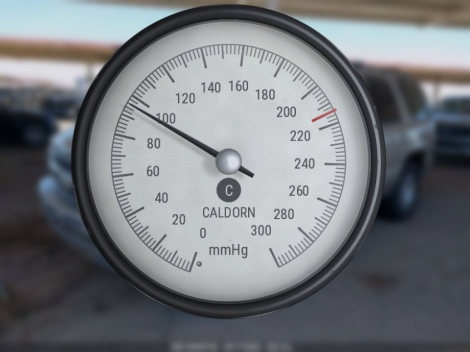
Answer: 96 mmHg
